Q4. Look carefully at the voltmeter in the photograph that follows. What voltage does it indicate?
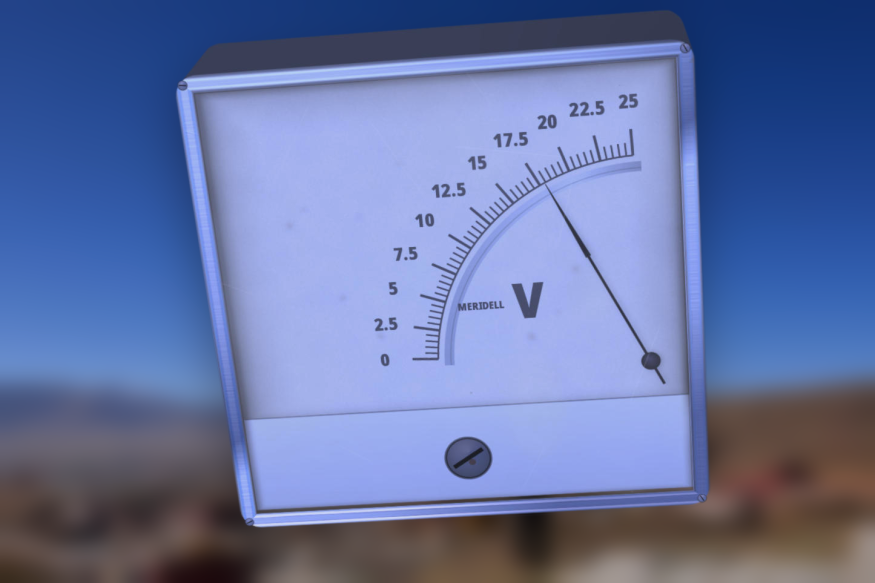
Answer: 18 V
